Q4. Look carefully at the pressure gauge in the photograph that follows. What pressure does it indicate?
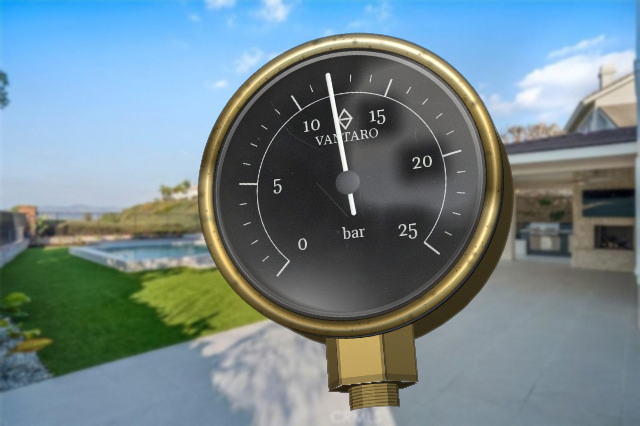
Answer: 12 bar
